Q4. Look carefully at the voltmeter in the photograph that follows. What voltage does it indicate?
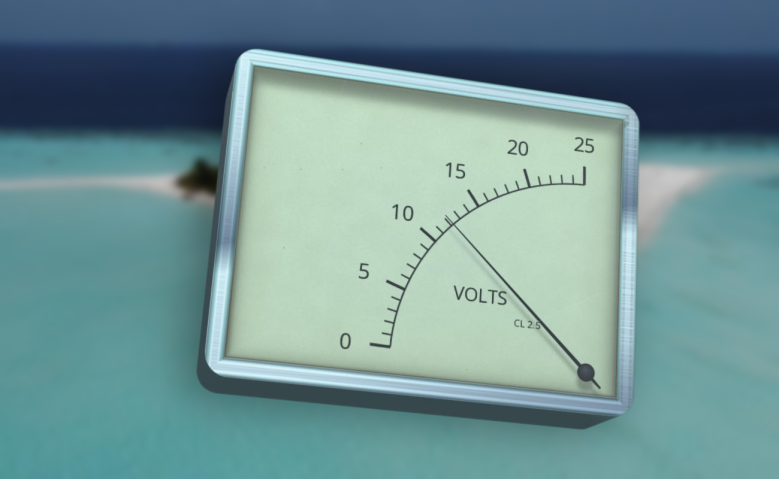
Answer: 12 V
